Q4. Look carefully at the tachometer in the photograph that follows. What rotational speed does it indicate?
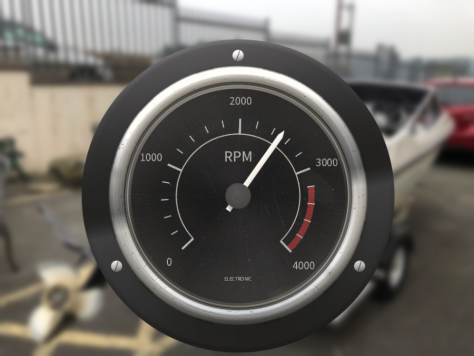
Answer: 2500 rpm
